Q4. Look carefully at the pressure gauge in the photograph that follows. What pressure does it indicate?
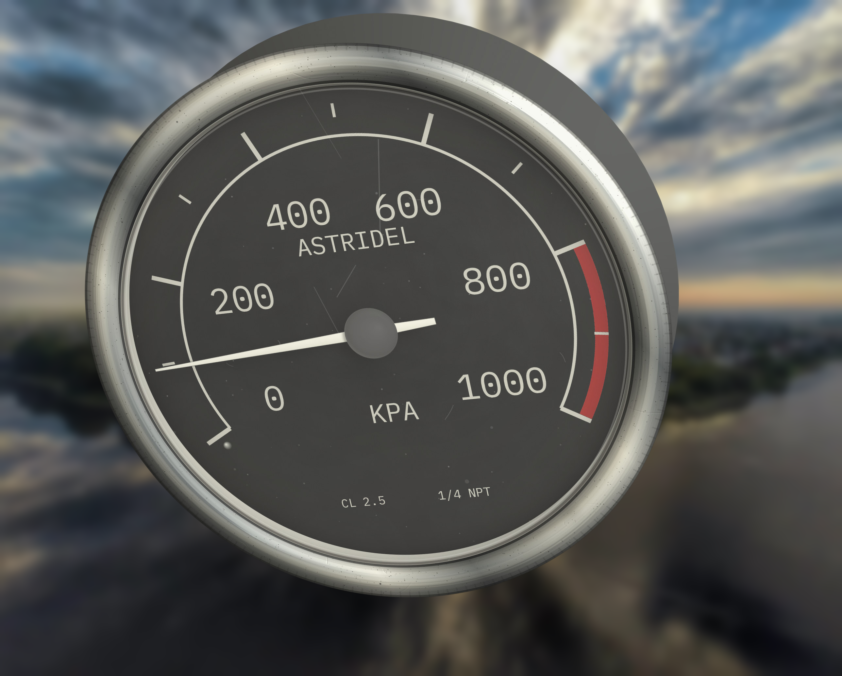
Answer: 100 kPa
